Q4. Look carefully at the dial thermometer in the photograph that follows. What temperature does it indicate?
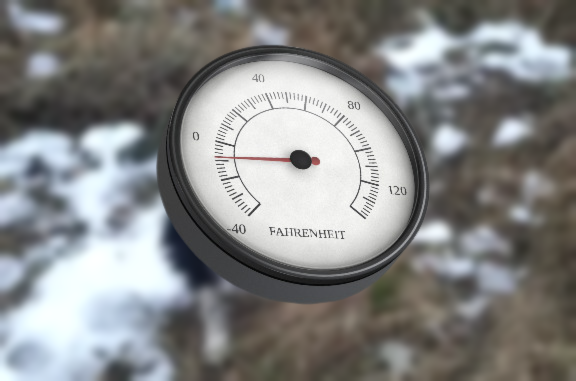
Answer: -10 °F
